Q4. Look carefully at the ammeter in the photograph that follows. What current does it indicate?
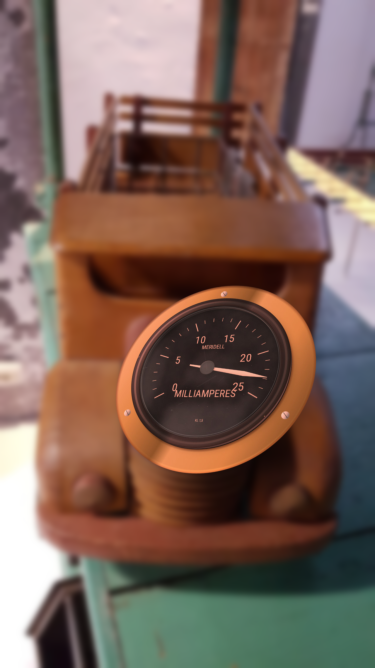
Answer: 23 mA
